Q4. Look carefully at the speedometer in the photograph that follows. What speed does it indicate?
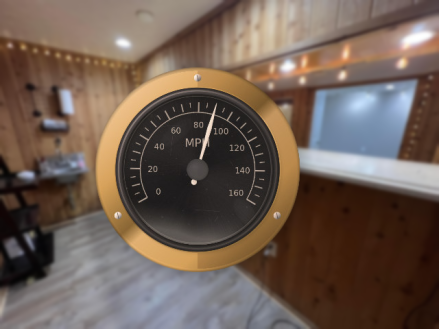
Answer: 90 mph
